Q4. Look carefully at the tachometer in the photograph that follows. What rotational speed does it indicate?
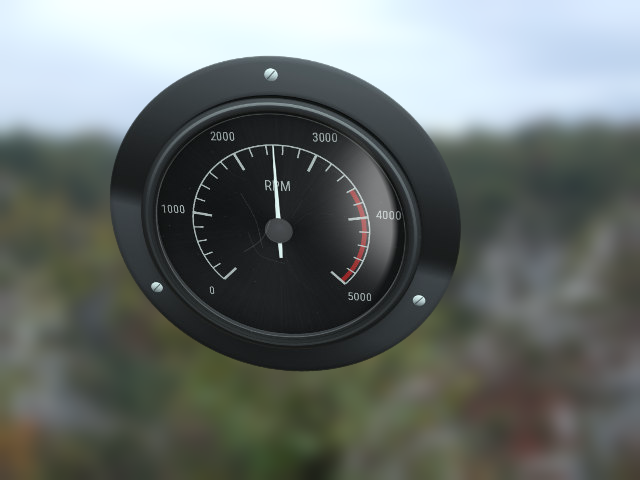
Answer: 2500 rpm
